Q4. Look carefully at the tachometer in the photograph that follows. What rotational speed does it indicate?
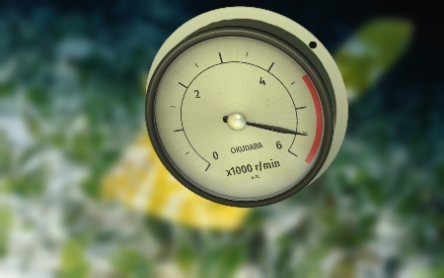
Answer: 5500 rpm
